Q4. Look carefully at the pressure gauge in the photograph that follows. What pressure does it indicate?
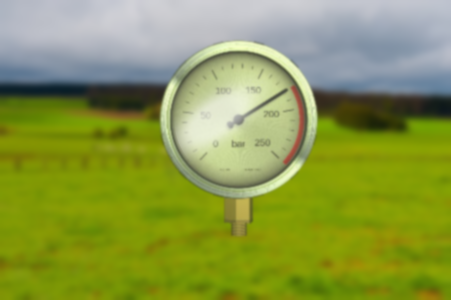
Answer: 180 bar
